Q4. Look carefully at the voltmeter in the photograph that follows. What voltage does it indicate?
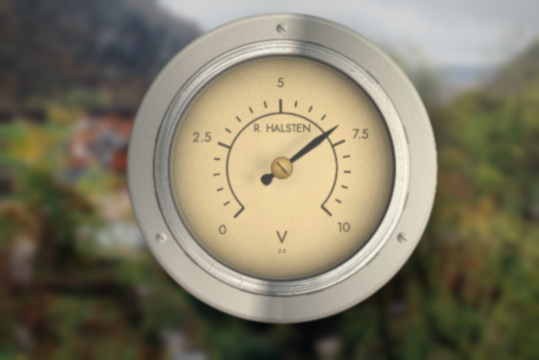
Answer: 7 V
